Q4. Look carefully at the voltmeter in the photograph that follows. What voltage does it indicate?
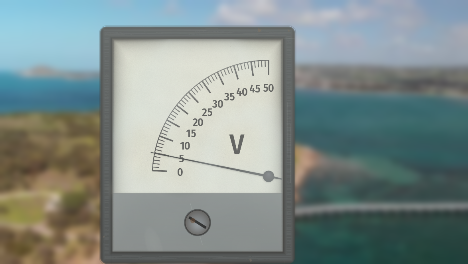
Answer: 5 V
